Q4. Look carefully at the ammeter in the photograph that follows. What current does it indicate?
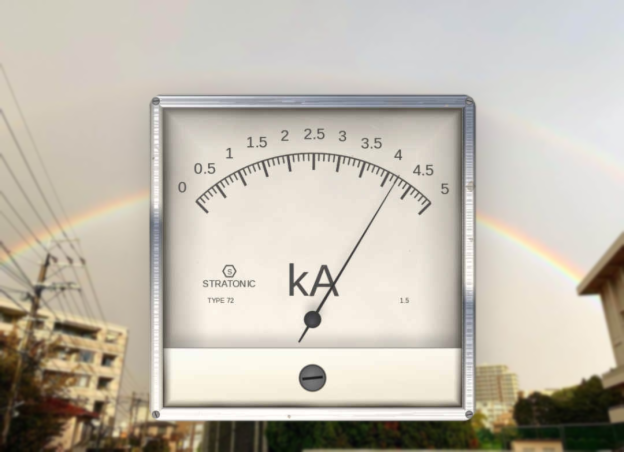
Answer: 4.2 kA
